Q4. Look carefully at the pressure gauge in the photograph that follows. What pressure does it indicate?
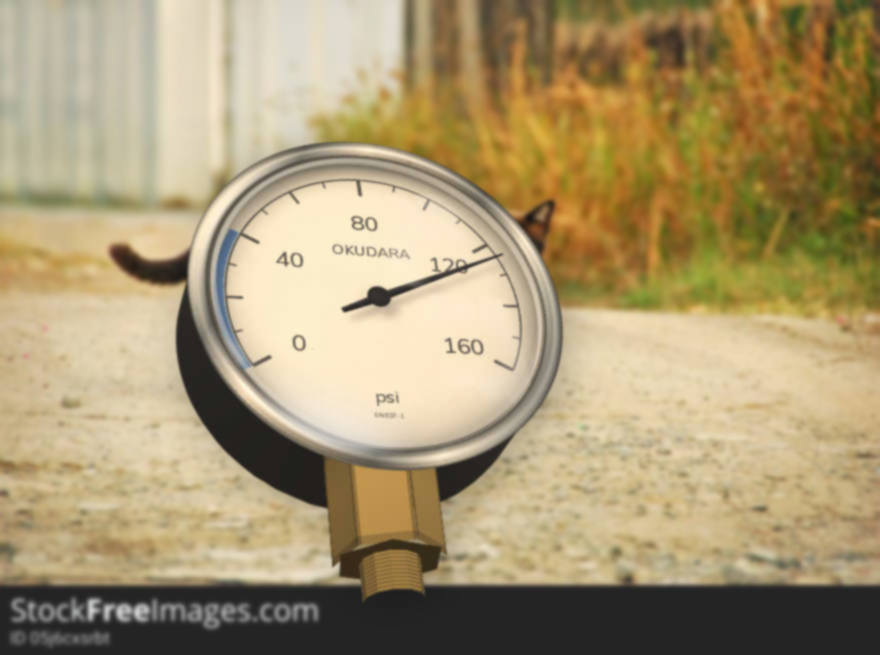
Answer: 125 psi
